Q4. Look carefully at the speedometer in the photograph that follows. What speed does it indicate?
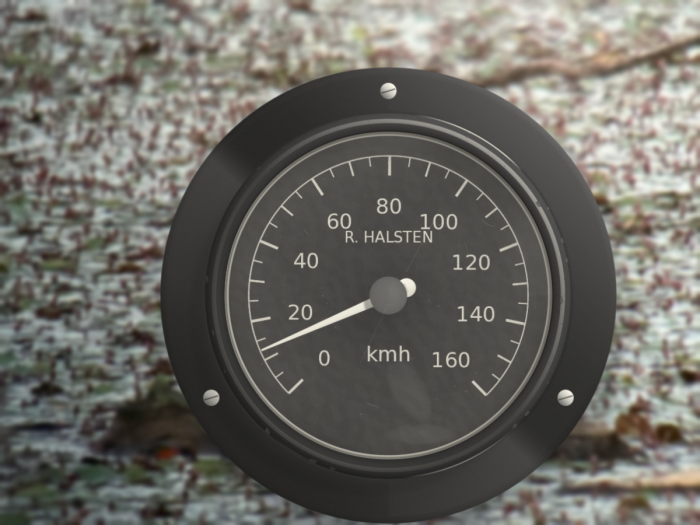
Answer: 12.5 km/h
